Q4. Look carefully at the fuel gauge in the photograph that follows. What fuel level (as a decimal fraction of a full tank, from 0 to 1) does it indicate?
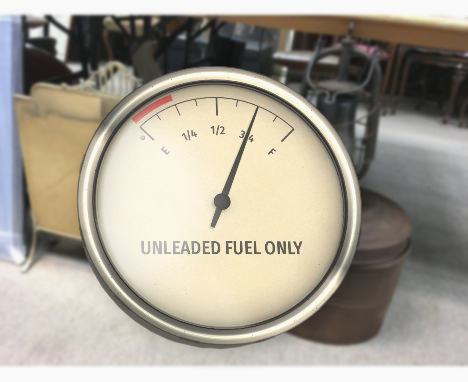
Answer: 0.75
